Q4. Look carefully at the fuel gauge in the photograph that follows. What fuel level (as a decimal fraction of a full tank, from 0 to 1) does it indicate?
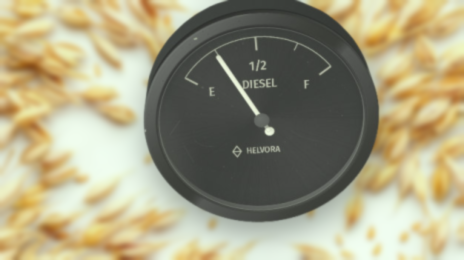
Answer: 0.25
